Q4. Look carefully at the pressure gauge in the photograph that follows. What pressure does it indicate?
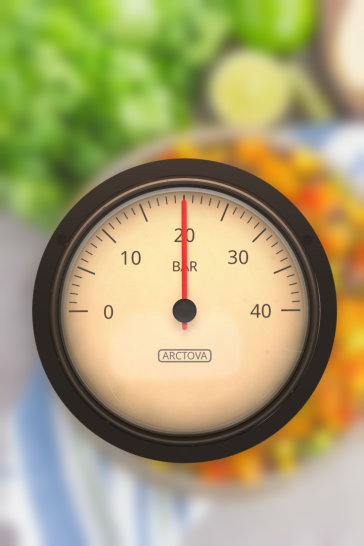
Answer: 20 bar
